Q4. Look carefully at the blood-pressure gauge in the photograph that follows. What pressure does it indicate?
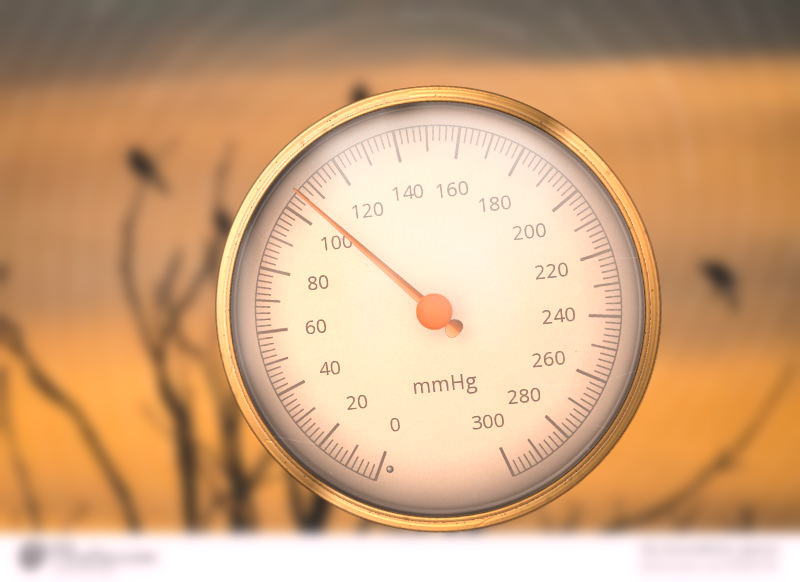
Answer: 106 mmHg
